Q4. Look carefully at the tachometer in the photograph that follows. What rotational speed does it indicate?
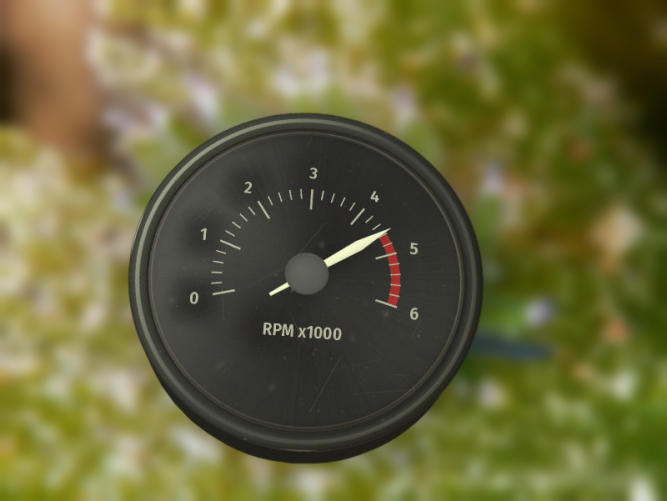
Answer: 4600 rpm
